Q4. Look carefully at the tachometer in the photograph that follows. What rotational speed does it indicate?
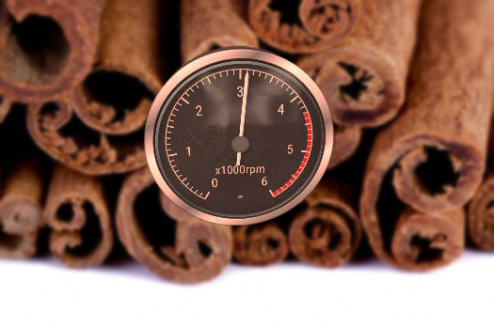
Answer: 3100 rpm
